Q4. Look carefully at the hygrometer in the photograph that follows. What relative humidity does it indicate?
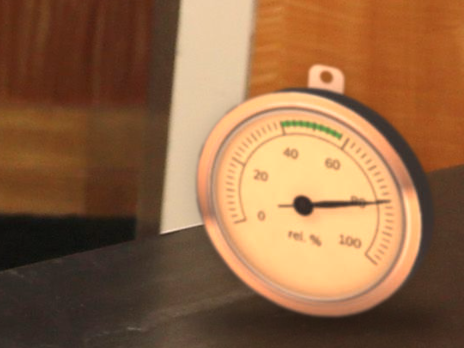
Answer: 80 %
